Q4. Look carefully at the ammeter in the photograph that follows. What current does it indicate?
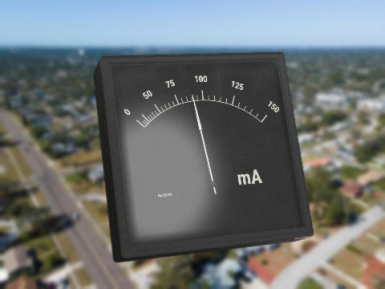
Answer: 90 mA
